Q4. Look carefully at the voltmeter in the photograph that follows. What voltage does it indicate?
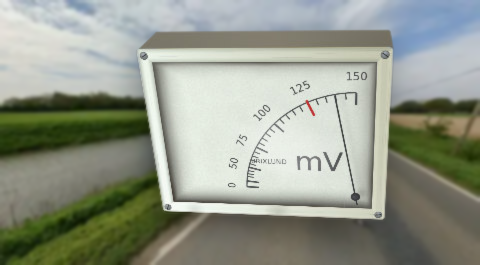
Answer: 140 mV
